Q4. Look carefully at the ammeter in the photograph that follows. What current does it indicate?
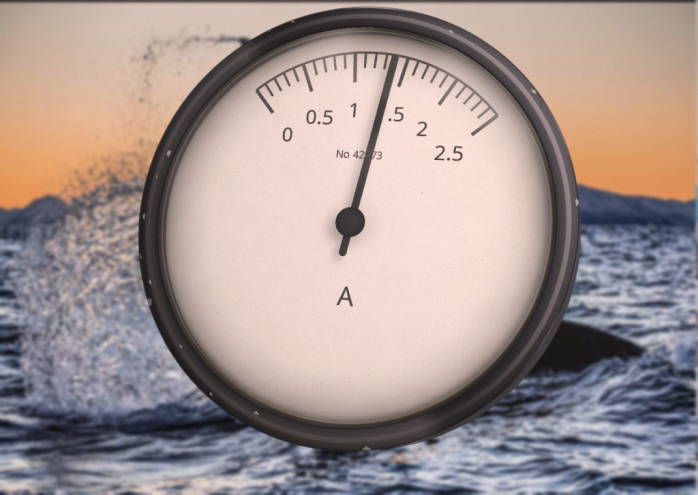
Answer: 1.4 A
